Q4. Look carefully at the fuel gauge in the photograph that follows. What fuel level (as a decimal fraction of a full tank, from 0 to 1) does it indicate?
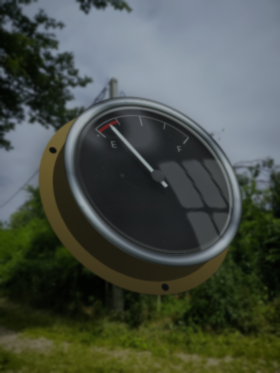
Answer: 0.125
